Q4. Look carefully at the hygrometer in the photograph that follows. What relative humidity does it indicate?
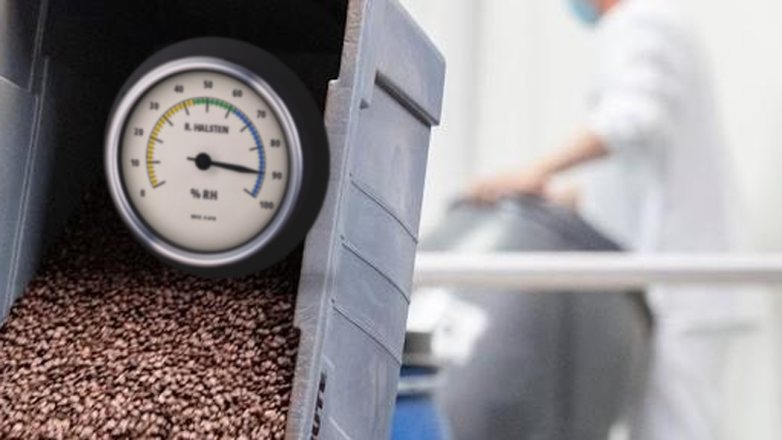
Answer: 90 %
